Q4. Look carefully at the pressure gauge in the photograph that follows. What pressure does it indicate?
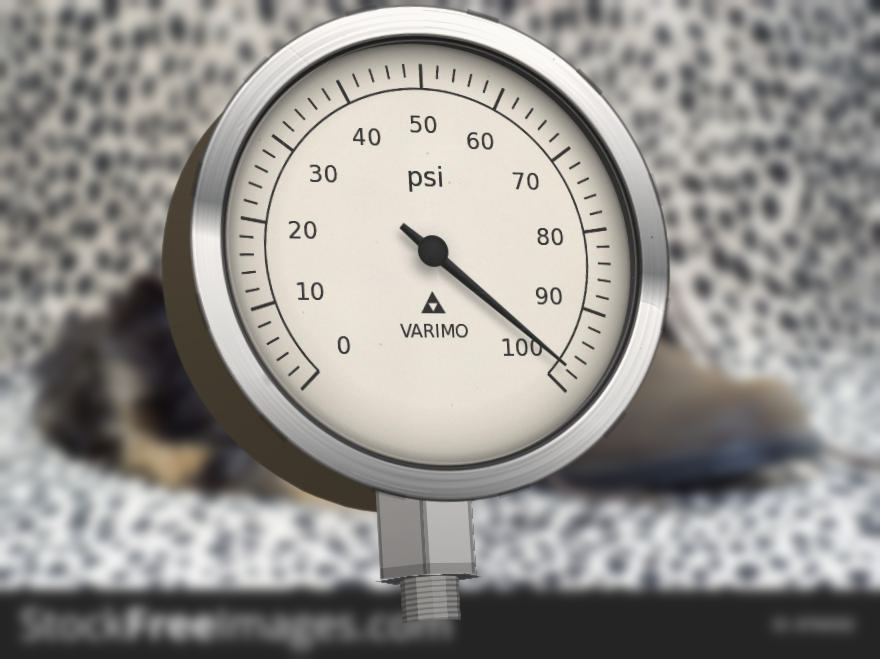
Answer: 98 psi
